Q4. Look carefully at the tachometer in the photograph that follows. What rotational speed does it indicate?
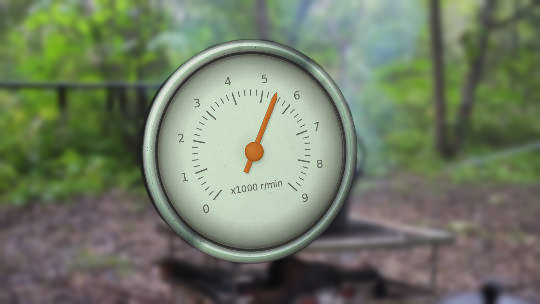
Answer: 5400 rpm
